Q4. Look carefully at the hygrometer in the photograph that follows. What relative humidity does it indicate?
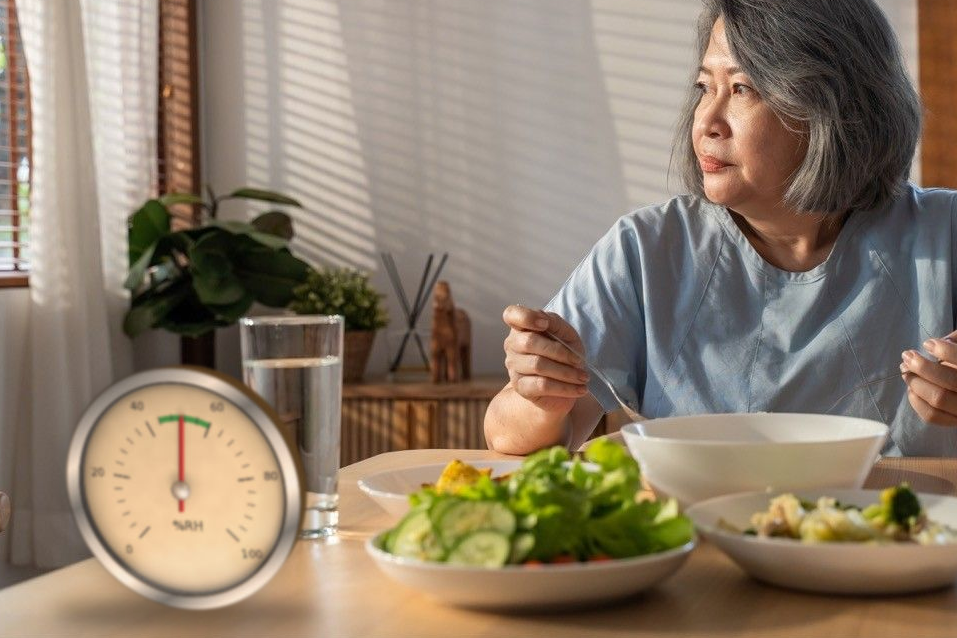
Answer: 52 %
